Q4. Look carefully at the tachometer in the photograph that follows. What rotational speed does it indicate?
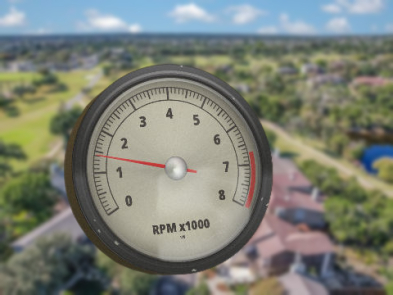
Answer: 1400 rpm
